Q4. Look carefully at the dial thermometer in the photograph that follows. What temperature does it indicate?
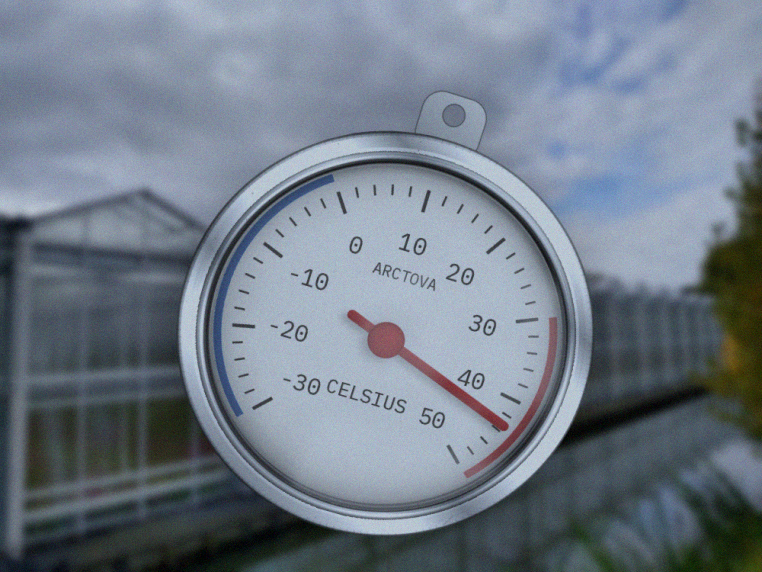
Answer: 43 °C
